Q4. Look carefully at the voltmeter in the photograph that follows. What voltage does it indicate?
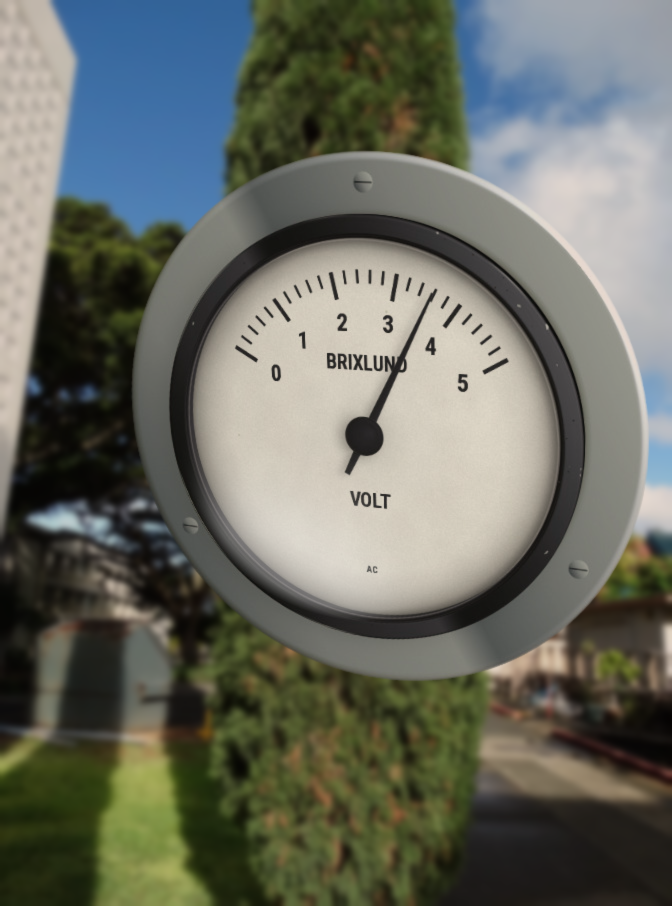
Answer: 3.6 V
